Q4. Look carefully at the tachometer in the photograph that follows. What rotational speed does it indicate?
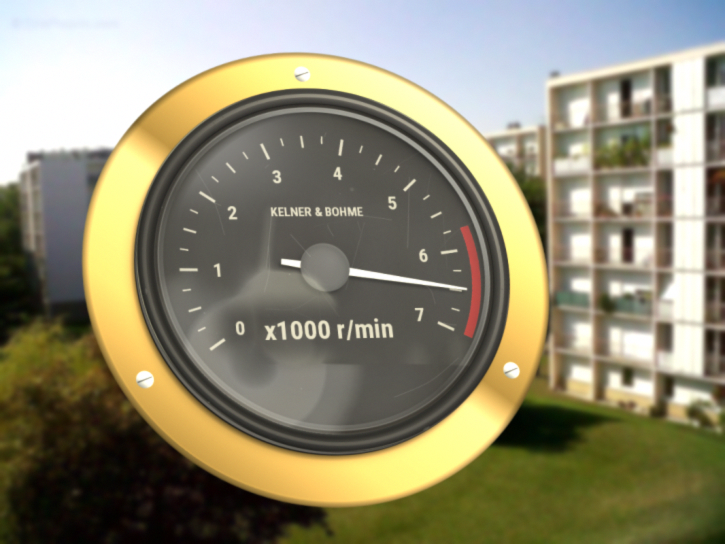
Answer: 6500 rpm
